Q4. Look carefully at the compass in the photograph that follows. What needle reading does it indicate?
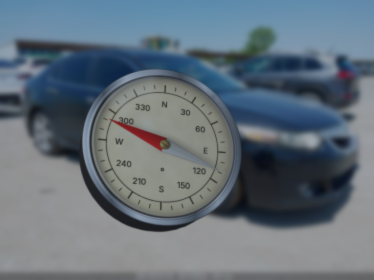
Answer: 290 °
